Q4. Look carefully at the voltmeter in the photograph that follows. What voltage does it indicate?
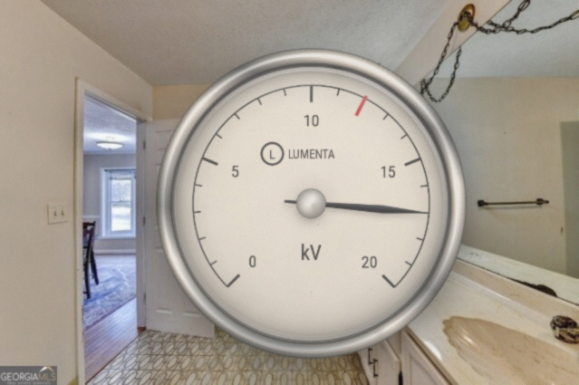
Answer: 17 kV
